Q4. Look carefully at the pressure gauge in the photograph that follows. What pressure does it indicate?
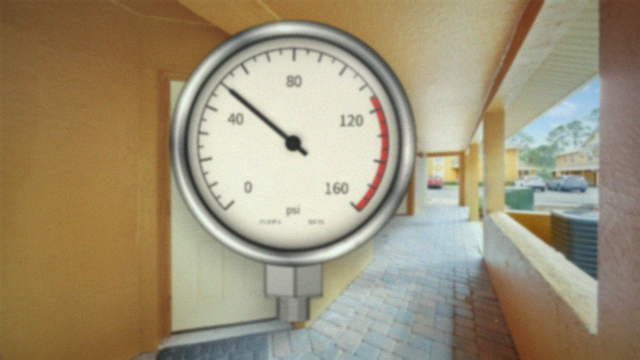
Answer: 50 psi
